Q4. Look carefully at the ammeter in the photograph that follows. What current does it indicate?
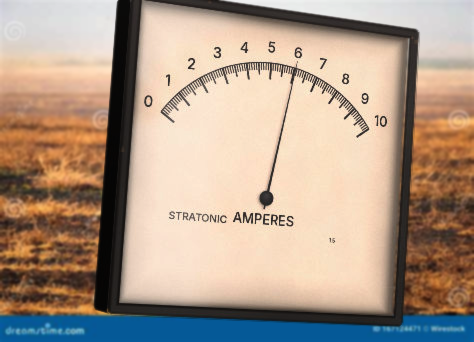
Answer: 6 A
